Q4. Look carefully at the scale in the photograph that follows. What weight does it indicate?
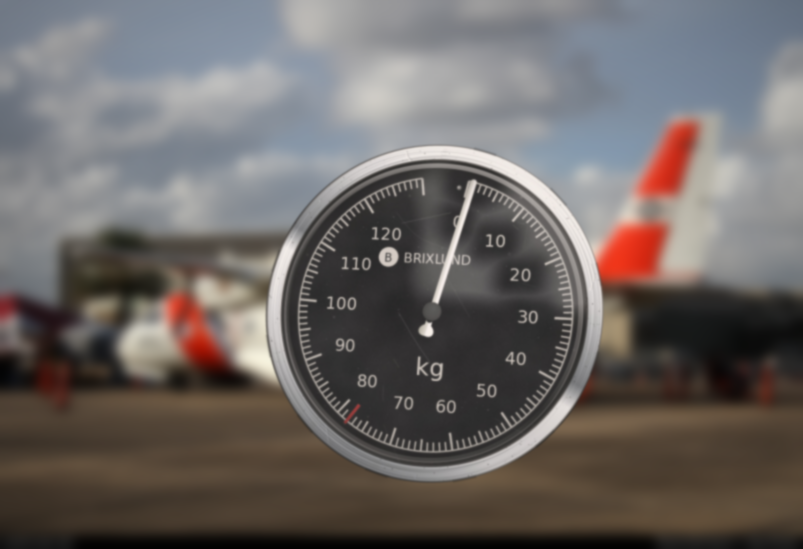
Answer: 1 kg
